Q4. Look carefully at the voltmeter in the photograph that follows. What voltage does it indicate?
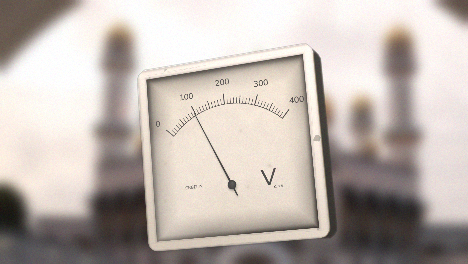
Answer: 100 V
